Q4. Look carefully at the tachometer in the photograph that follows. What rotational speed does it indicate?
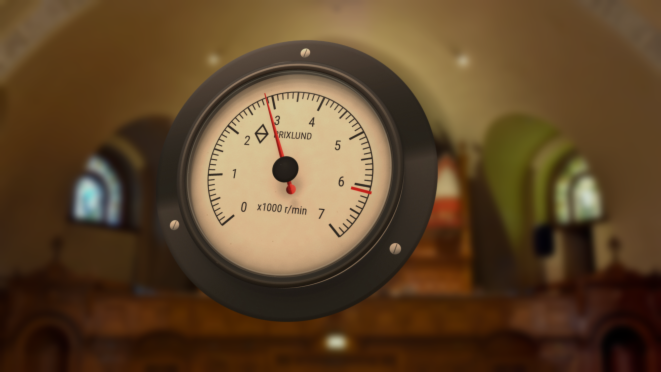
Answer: 2900 rpm
